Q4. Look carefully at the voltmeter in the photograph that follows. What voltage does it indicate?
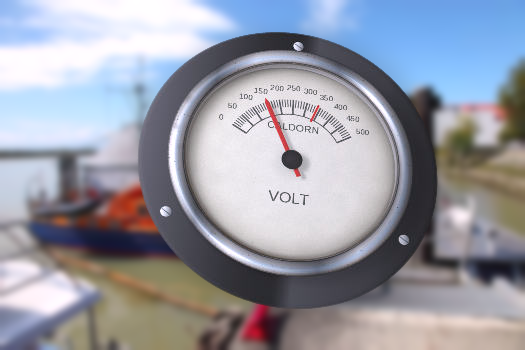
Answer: 150 V
